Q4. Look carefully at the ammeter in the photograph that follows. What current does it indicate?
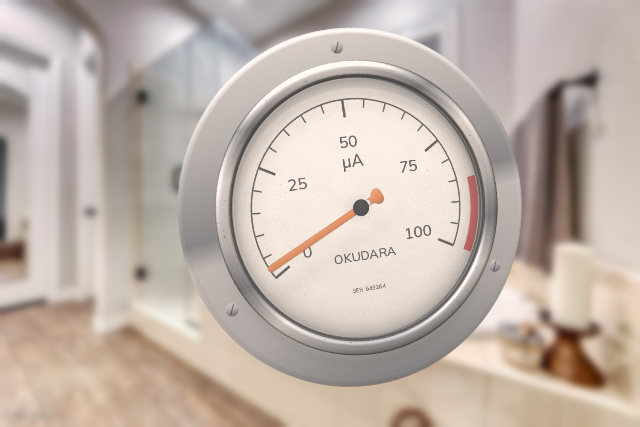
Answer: 2.5 µA
